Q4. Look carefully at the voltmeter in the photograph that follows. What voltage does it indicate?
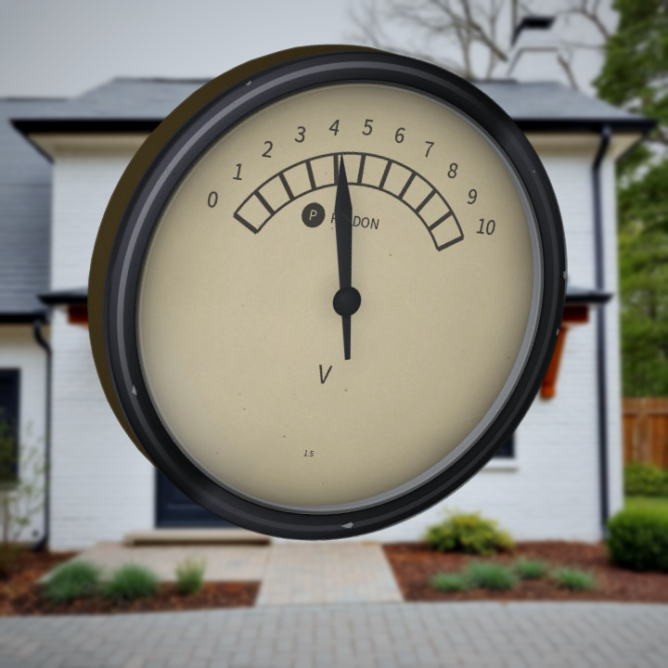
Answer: 4 V
